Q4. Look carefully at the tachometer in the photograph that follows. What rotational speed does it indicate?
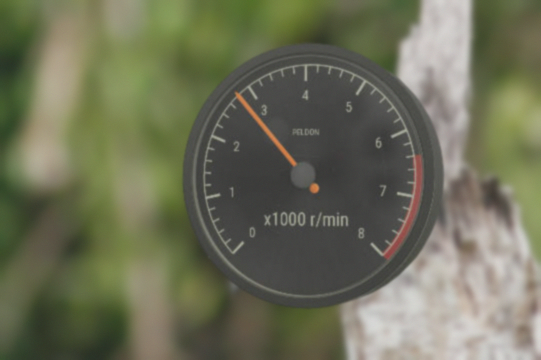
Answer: 2800 rpm
